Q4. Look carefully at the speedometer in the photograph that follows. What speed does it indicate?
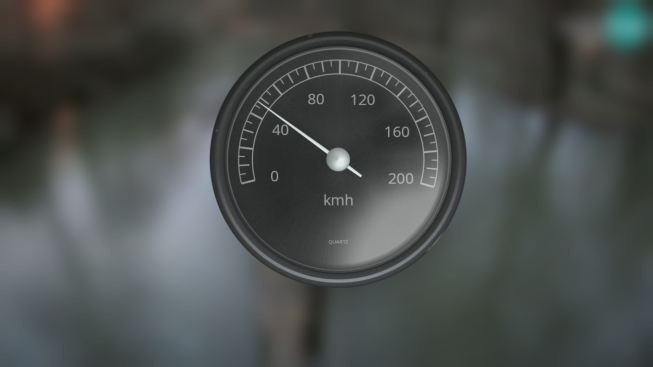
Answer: 47.5 km/h
